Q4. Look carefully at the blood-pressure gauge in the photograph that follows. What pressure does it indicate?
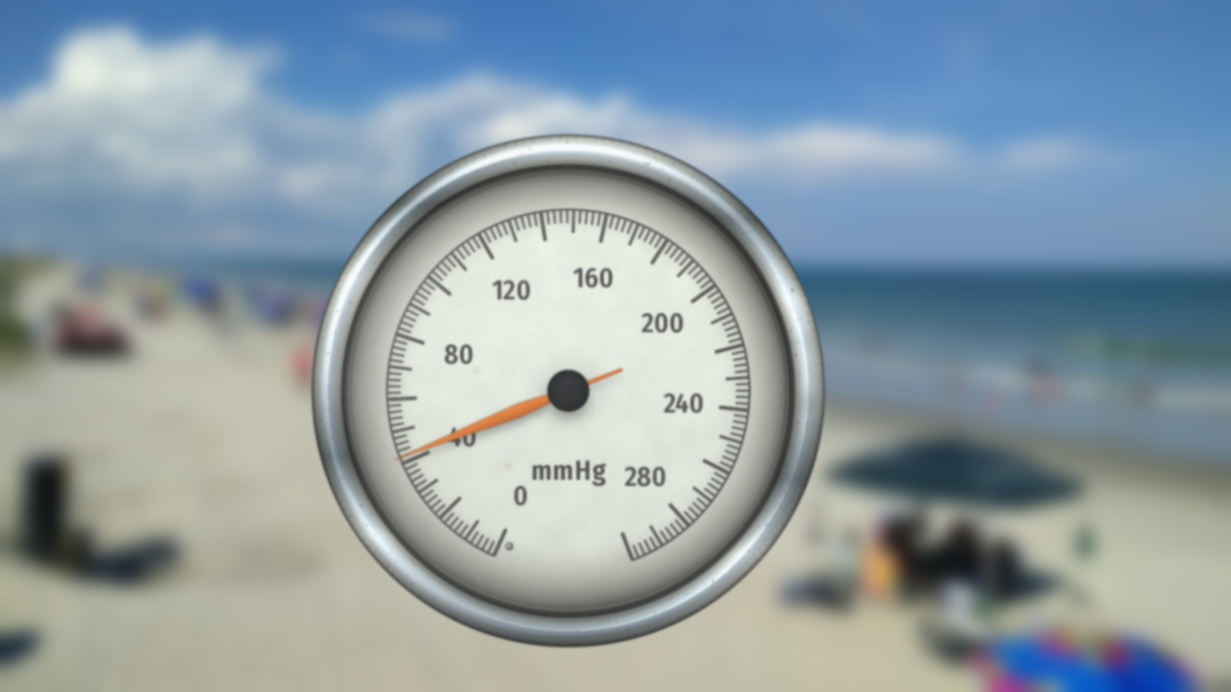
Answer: 42 mmHg
